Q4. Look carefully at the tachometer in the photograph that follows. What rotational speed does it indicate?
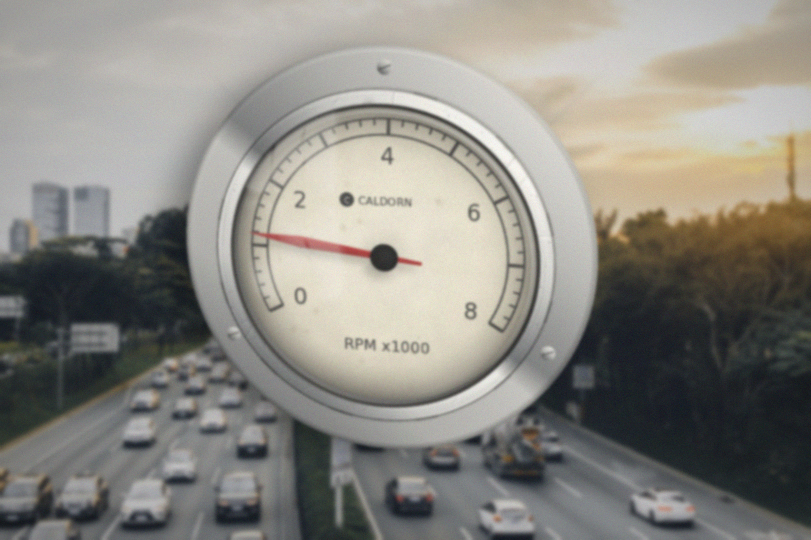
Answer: 1200 rpm
